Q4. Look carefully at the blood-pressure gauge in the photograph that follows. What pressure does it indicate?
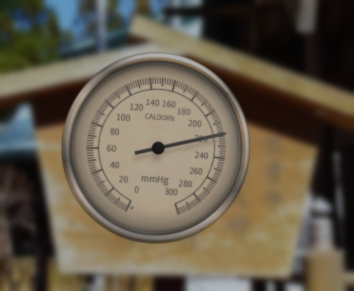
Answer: 220 mmHg
